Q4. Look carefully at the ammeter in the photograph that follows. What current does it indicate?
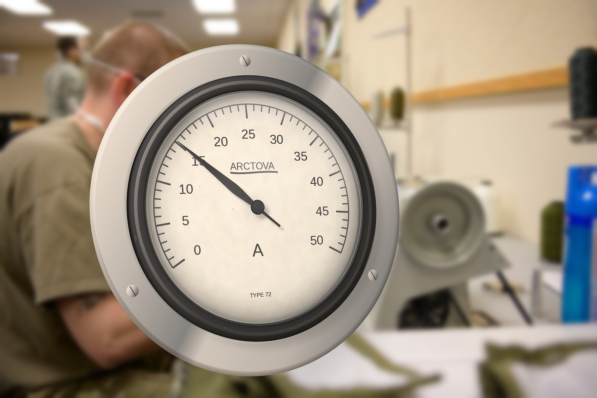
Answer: 15 A
